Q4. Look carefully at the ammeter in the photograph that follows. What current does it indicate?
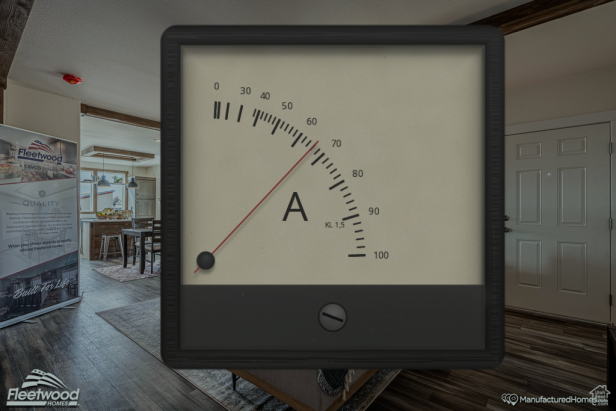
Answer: 66 A
